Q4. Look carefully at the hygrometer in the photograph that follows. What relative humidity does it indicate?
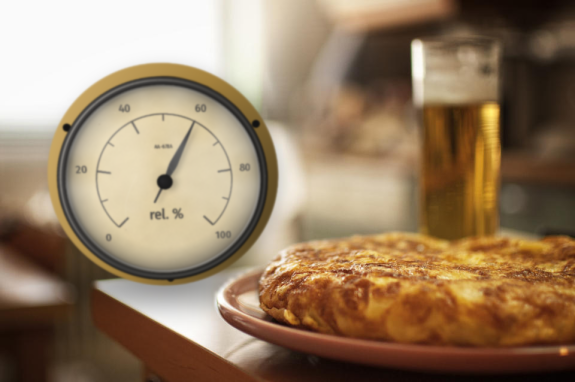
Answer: 60 %
